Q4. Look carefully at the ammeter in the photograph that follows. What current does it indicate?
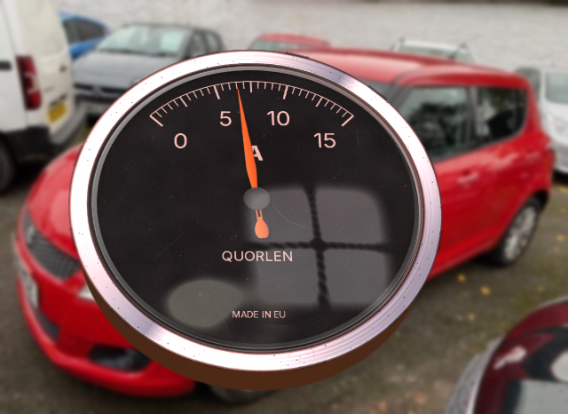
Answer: 6.5 A
